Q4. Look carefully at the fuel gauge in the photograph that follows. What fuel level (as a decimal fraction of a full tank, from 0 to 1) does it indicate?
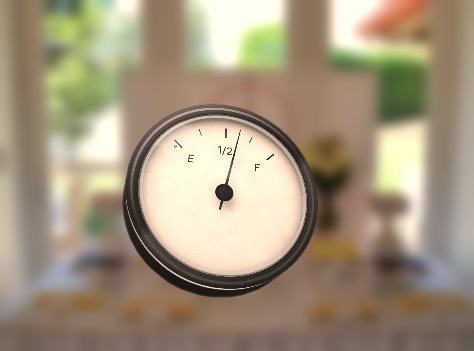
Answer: 0.625
